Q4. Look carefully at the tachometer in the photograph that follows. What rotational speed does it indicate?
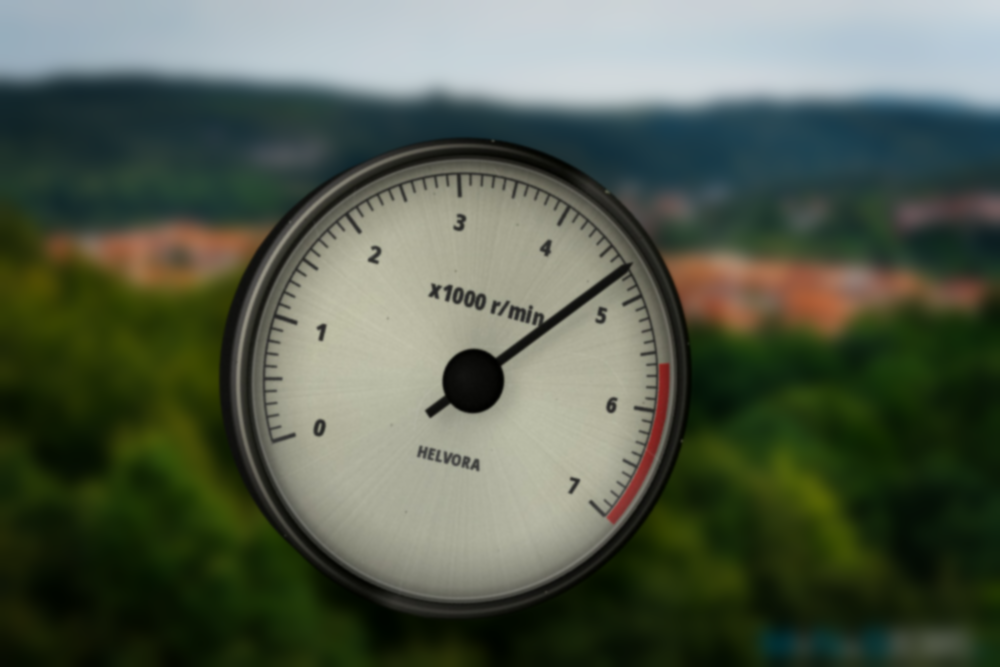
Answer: 4700 rpm
